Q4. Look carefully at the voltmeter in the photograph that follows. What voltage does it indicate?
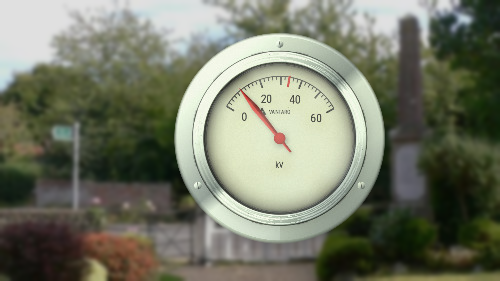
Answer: 10 kV
